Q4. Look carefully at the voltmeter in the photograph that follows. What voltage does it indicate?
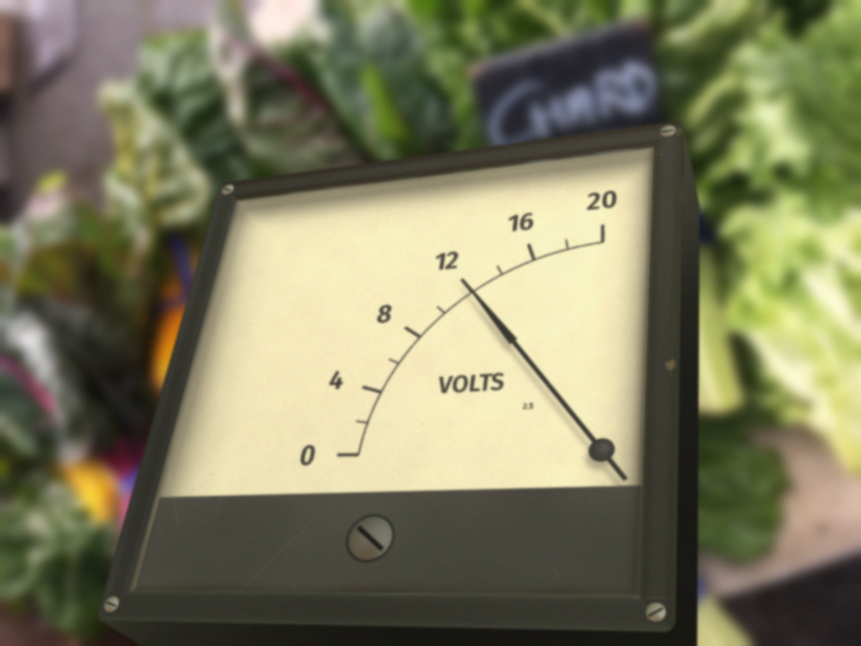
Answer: 12 V
